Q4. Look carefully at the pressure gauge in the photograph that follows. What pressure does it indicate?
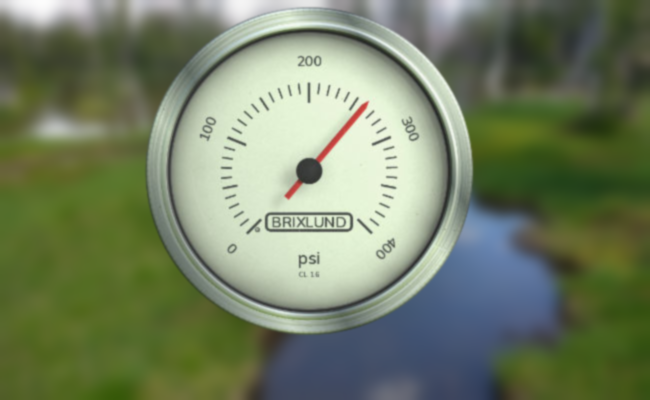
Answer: 260 psi
